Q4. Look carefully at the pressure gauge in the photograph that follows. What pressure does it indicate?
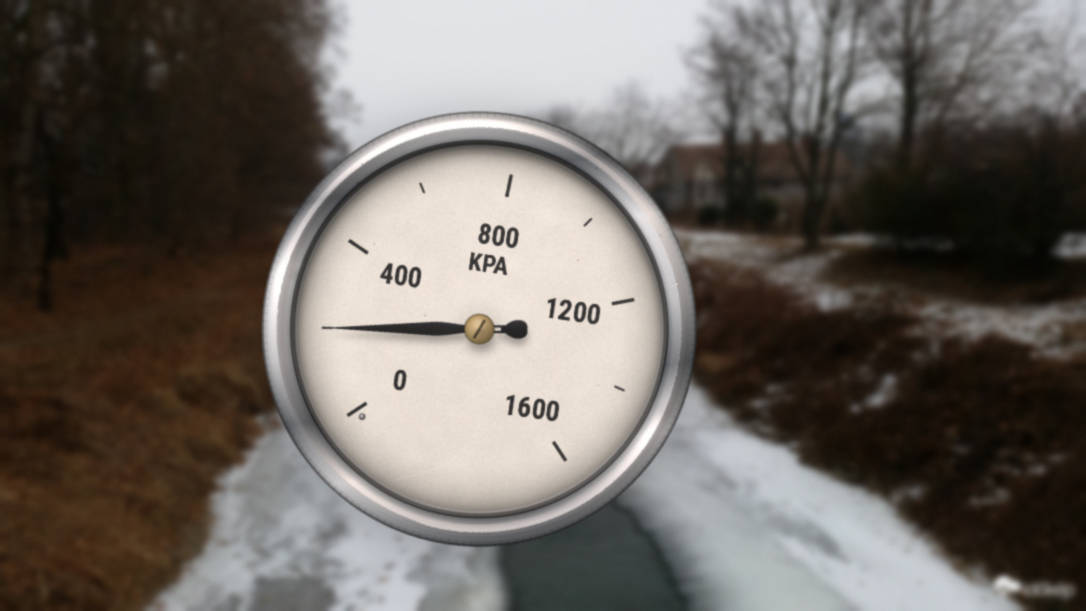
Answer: 200 kPa
